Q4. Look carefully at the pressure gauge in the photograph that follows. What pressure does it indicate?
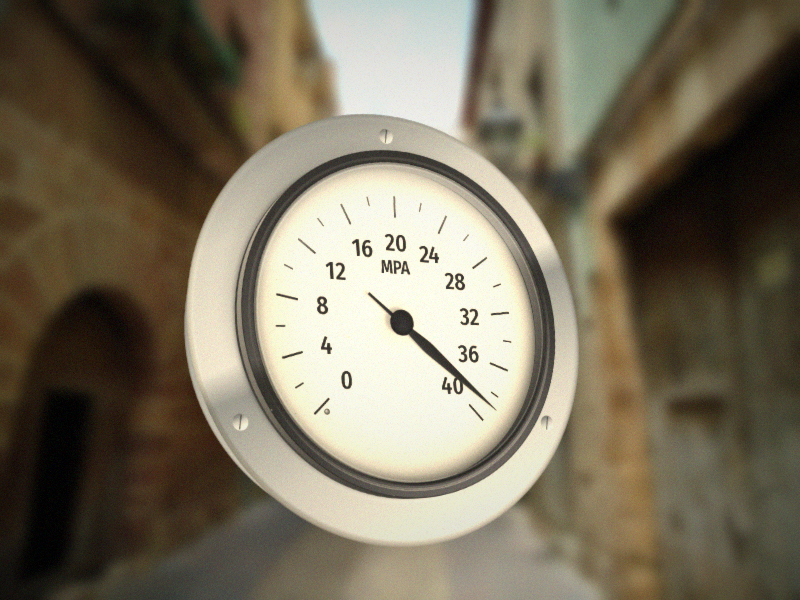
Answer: 39 MPa
